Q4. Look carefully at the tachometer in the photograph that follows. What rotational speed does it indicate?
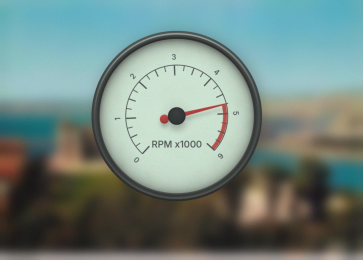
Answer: 4750 rpm
